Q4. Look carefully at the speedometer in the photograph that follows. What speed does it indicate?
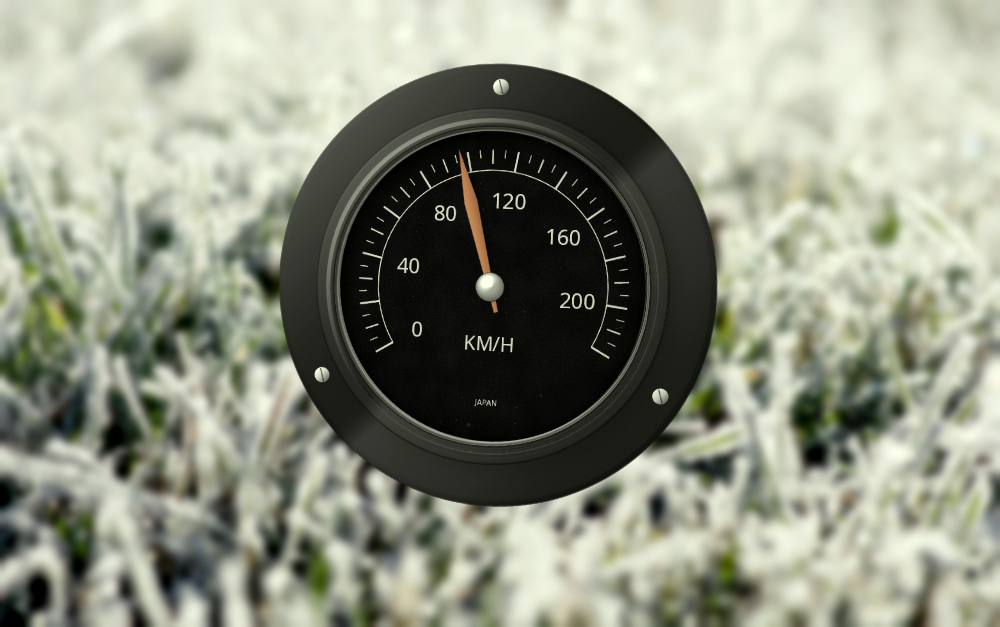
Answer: 97.5 km/h
